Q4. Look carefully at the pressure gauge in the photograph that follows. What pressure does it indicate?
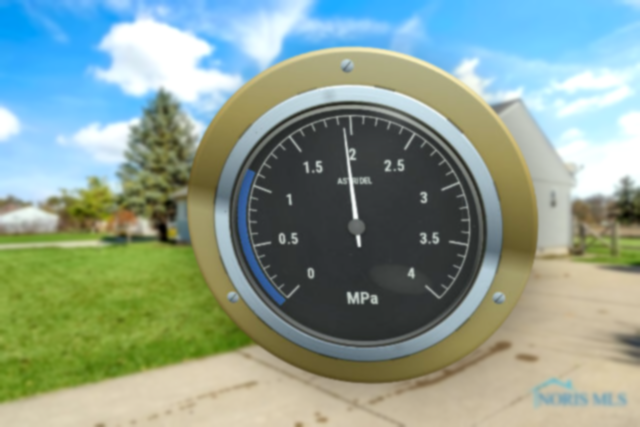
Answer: 1.95 MPa
